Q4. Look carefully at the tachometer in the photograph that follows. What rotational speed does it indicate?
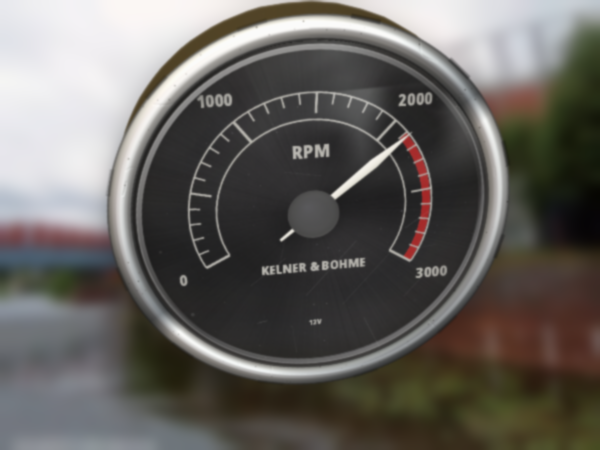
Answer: 2100 rpm
